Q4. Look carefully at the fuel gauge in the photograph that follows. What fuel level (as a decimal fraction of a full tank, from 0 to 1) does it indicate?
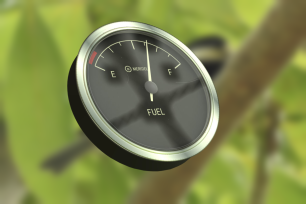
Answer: 0.625
